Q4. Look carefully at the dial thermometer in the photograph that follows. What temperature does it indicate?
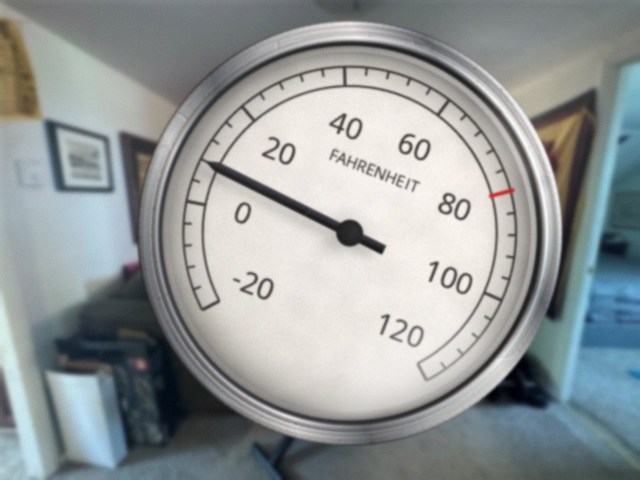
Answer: 8 °F
